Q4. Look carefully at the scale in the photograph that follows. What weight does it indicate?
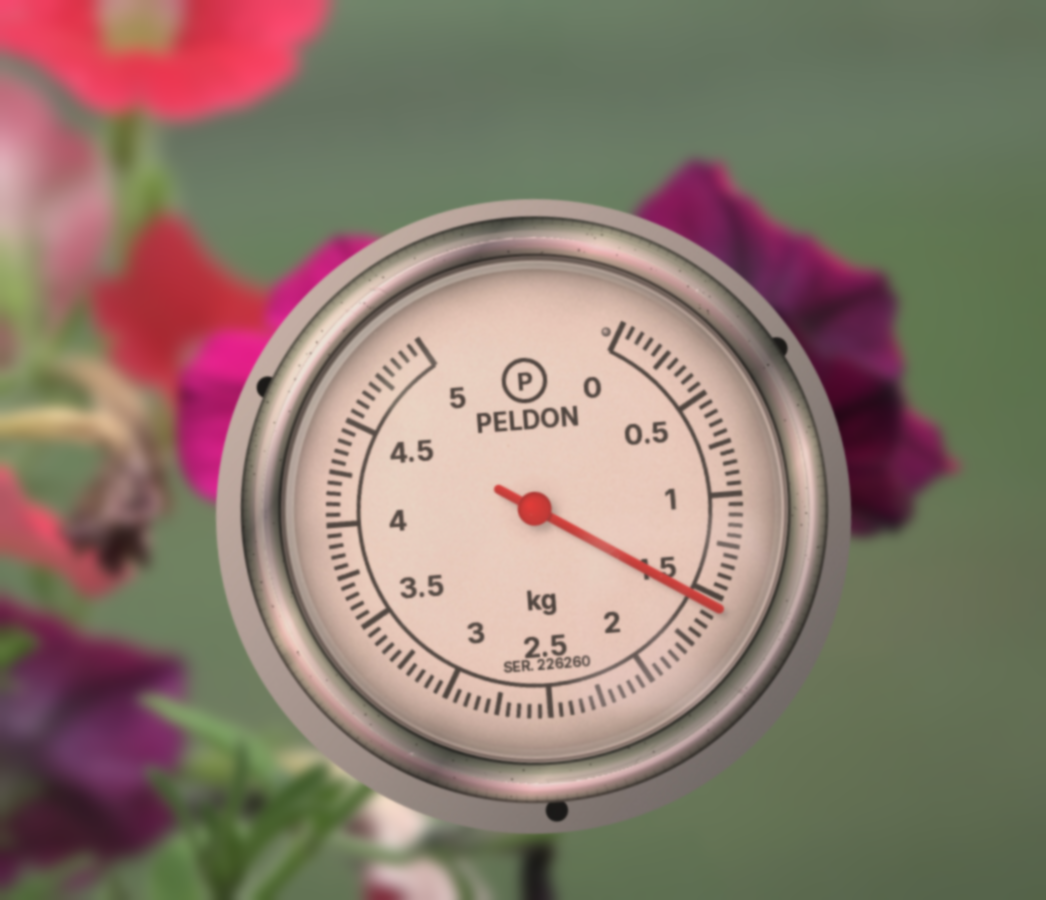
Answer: 1.55 kg
